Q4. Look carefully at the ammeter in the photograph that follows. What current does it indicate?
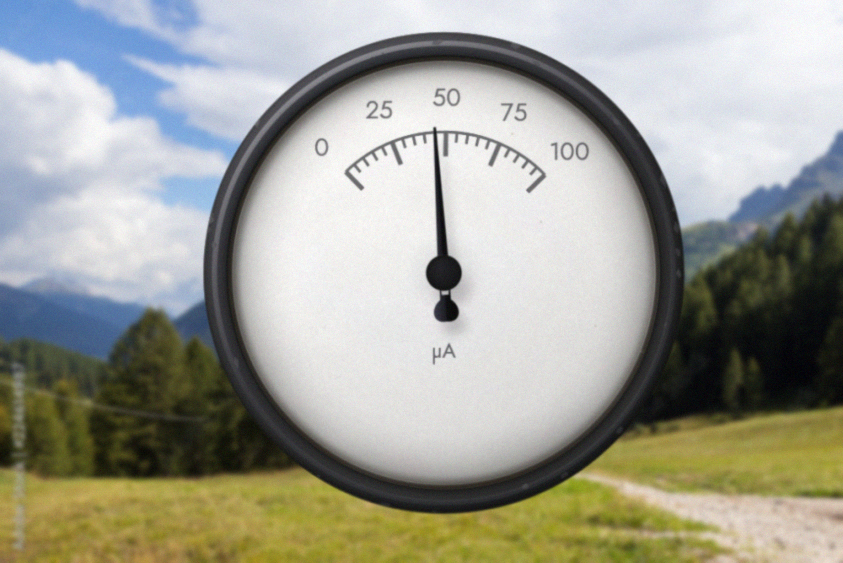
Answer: 45 µA
